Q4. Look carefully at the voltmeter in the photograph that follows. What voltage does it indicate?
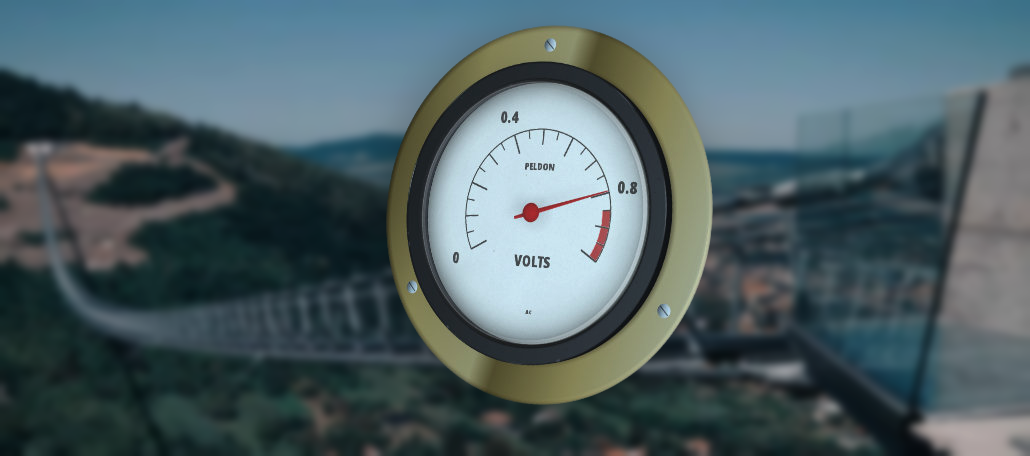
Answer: 0.8 V
